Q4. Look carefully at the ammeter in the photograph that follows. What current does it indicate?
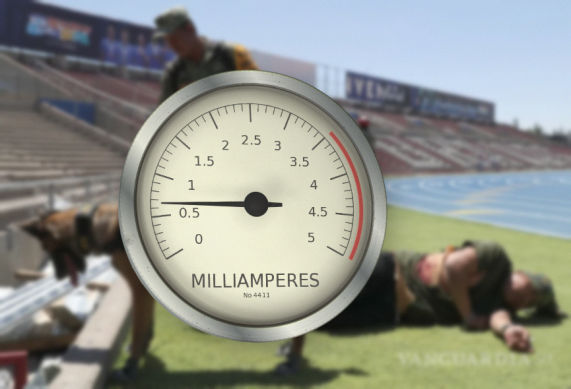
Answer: 0.65 mA
